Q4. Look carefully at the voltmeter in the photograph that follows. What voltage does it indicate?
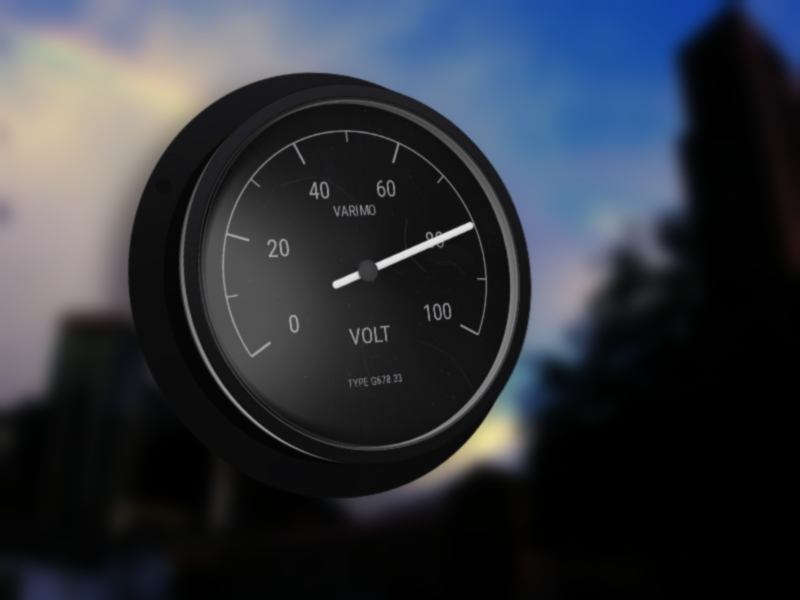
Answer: 80 V
